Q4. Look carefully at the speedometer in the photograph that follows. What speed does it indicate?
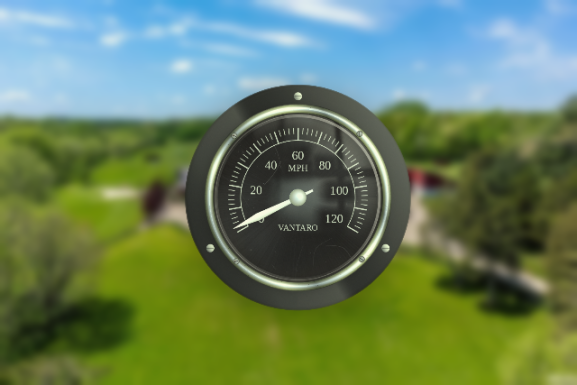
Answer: 2 mph
